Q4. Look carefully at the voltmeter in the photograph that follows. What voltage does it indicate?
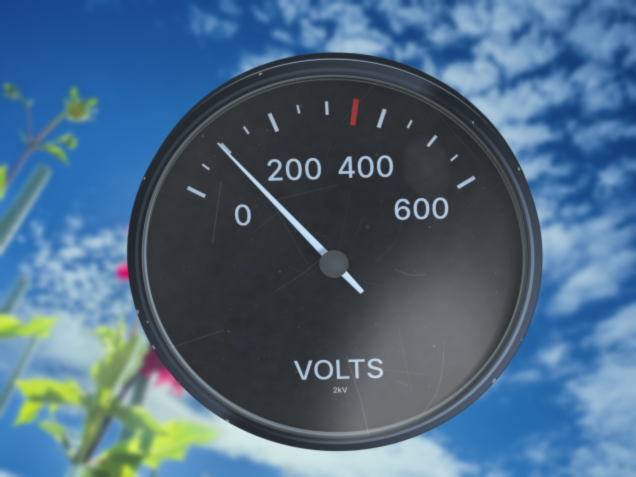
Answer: 100 V
